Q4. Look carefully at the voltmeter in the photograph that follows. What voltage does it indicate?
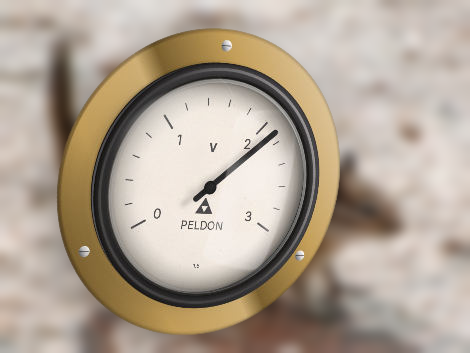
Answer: 2.1 V
